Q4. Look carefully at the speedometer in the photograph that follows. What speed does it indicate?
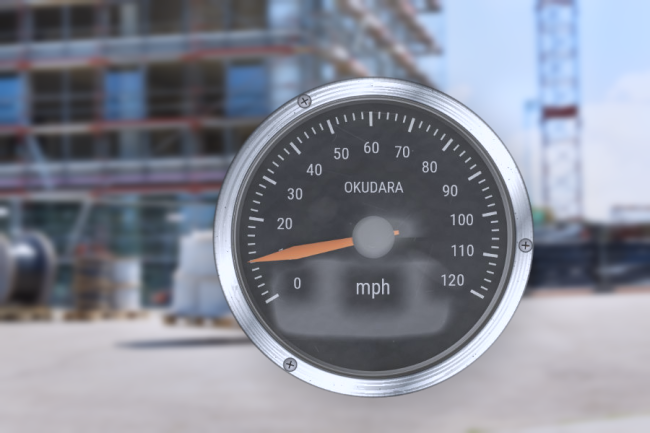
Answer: 10 mph
